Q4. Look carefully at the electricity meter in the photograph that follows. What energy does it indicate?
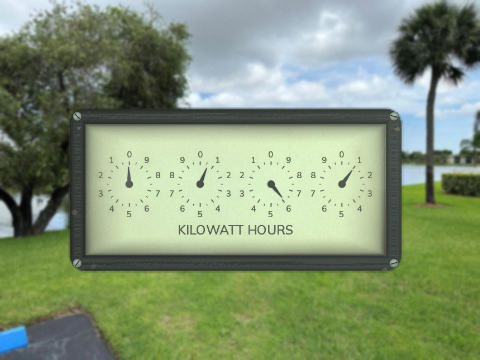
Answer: 61 kWh
